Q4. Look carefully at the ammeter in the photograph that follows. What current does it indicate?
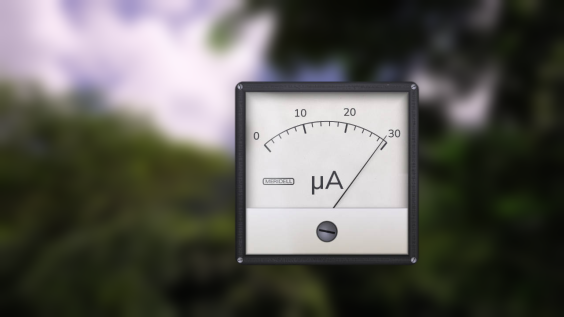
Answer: 29 µA
